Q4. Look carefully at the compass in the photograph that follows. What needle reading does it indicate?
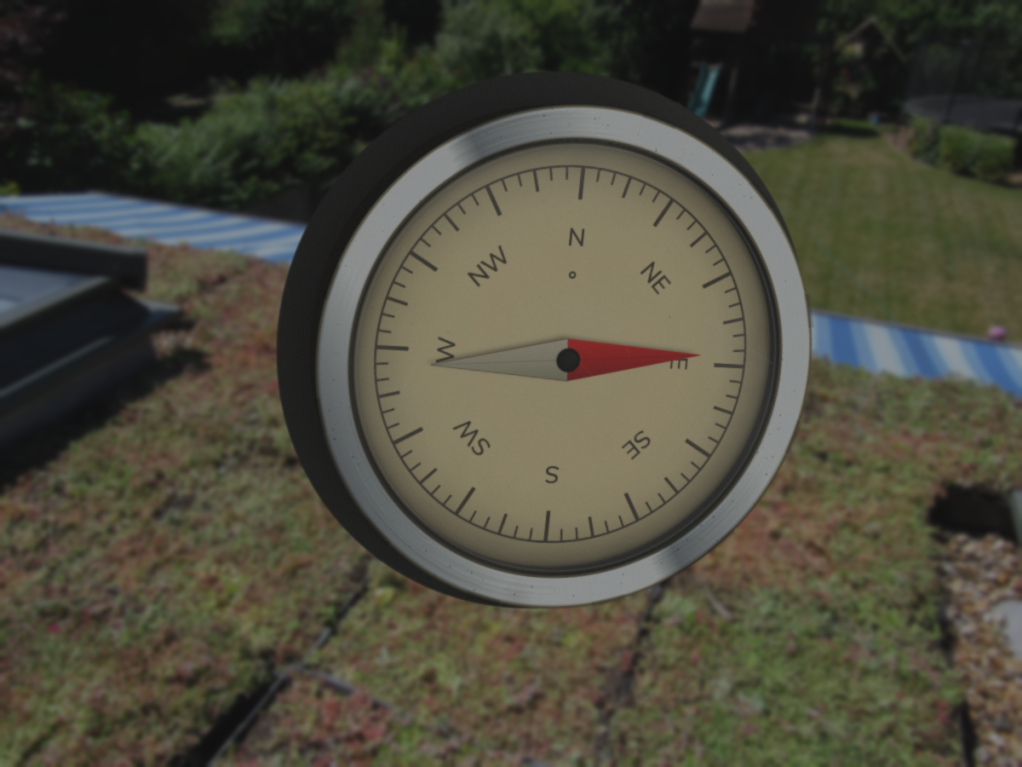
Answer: 85 °
